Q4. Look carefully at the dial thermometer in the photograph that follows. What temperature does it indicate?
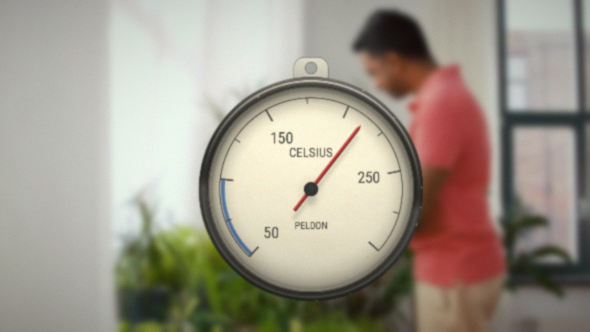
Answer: 212.5 °C
